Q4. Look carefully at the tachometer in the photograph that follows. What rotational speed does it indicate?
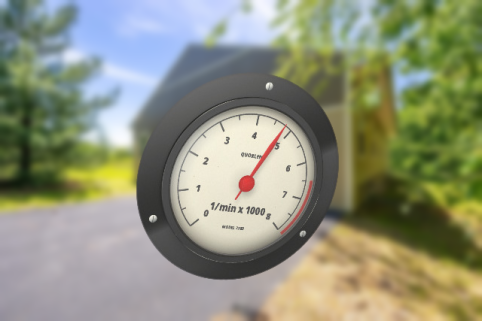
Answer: 4750 rpm
